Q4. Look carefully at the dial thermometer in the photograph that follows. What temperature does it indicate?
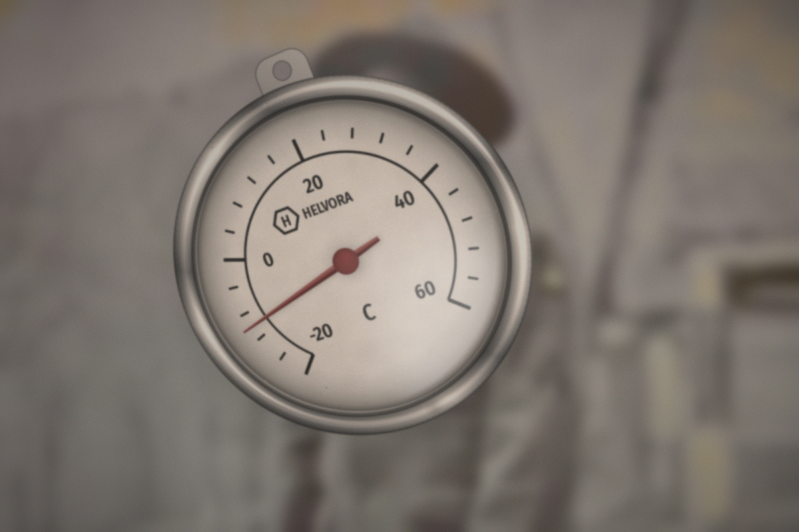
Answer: -10 °C
